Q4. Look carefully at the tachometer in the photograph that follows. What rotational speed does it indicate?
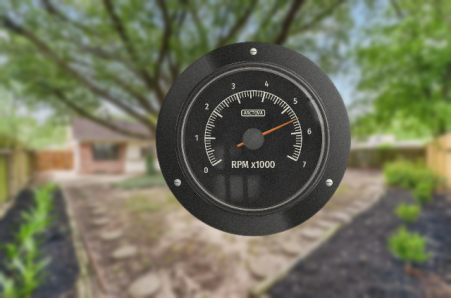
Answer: 5500 rpm
